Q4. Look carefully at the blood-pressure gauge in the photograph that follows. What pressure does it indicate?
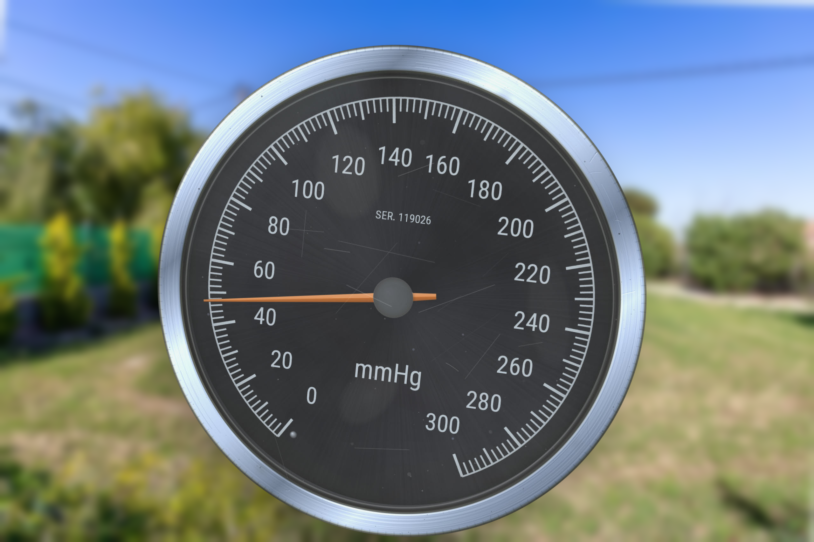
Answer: 48 mmHg
